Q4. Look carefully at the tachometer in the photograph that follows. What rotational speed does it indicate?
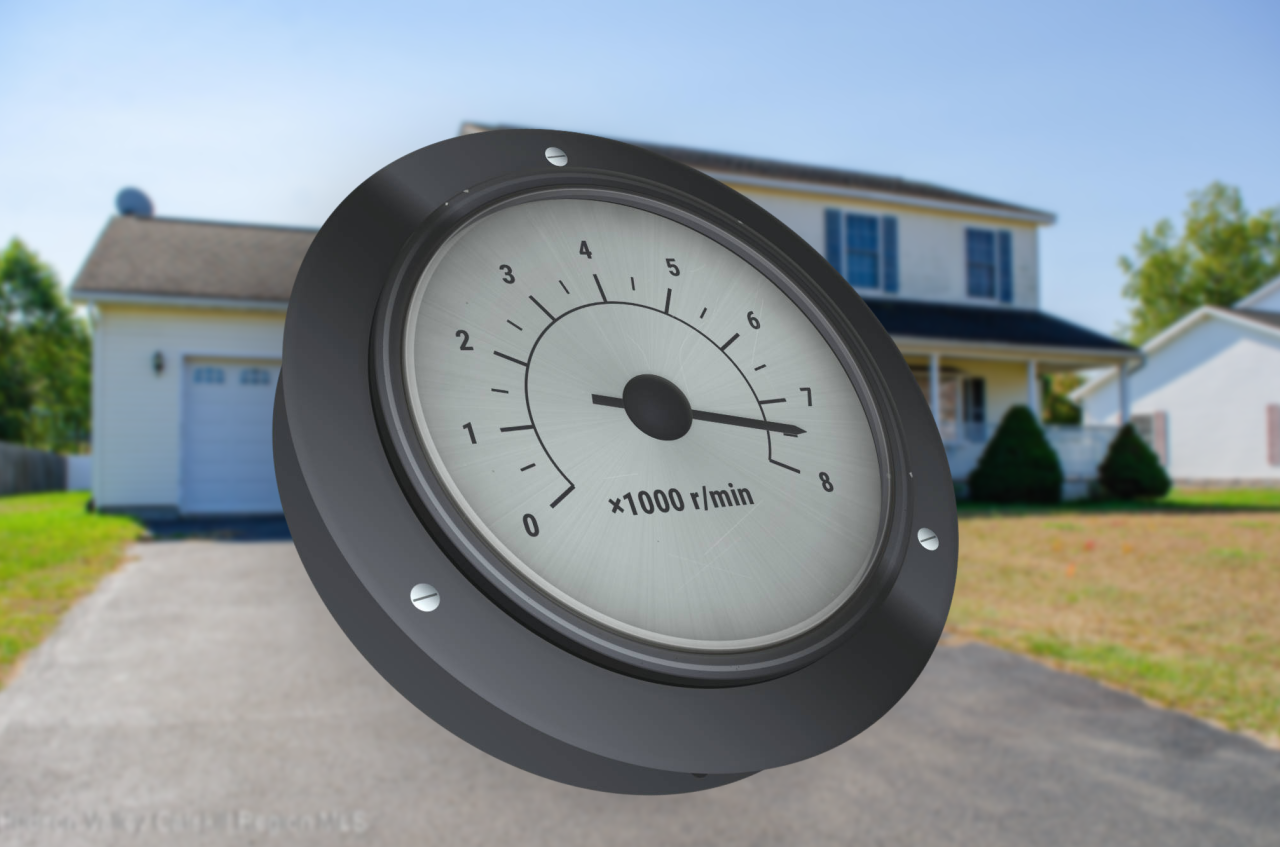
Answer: 7500 rpm
